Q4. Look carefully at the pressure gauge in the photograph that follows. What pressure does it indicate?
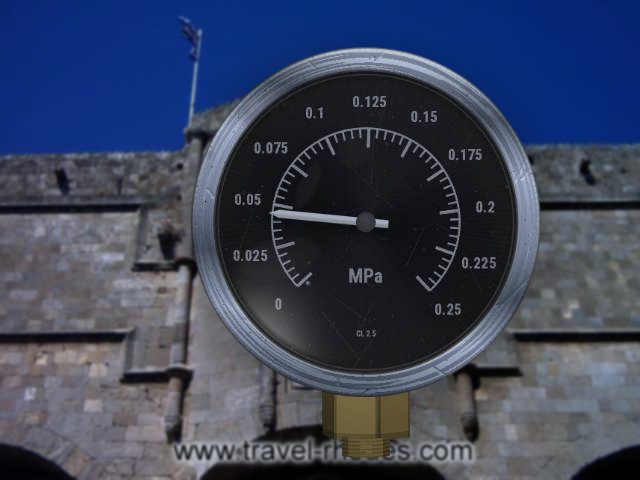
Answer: 0.045 MPa
